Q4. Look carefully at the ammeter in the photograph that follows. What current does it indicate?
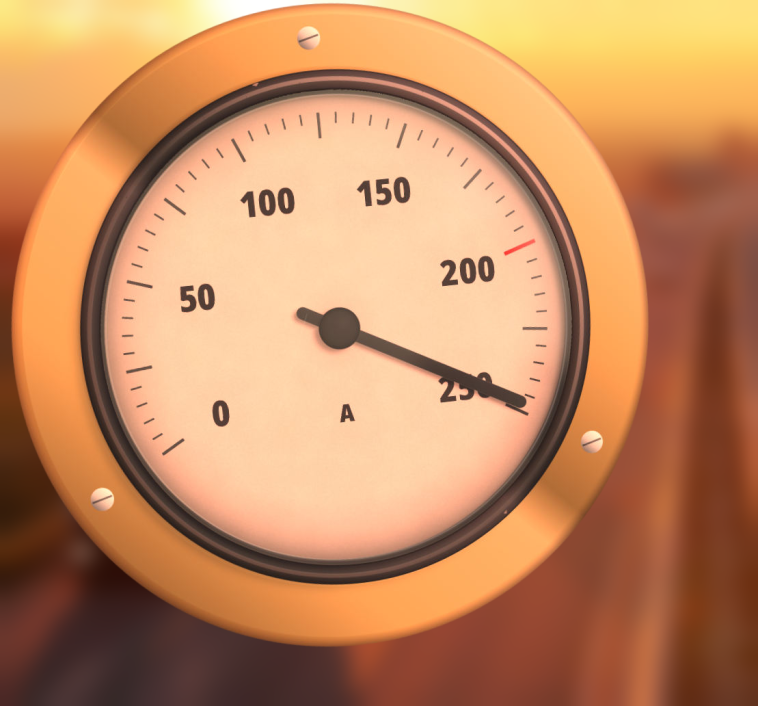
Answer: 247.5 A
